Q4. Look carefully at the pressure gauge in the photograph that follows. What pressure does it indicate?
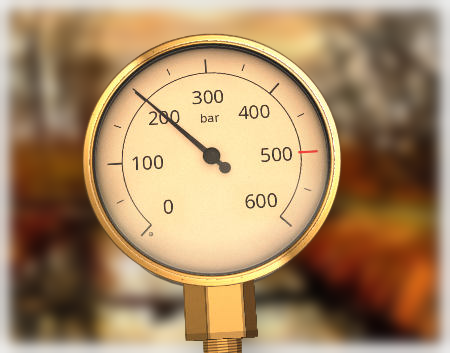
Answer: 200 bar
